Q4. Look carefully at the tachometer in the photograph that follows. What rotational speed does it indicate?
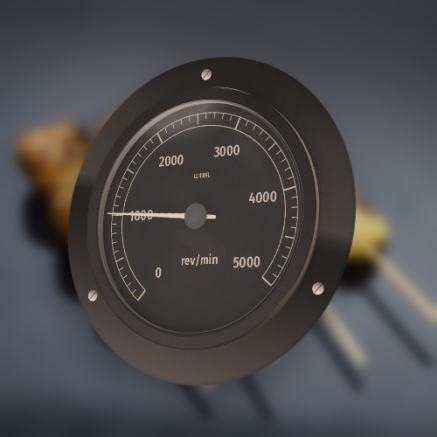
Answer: 1000 rpm
